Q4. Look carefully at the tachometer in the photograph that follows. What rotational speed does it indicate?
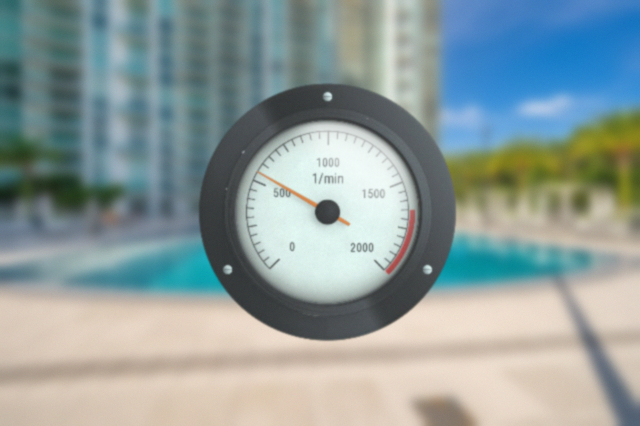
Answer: 550 rpm
